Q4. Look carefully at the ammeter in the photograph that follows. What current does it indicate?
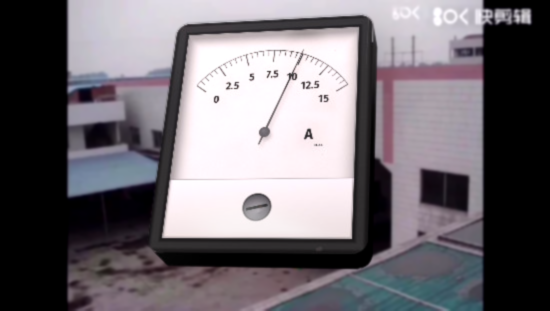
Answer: 10 A
